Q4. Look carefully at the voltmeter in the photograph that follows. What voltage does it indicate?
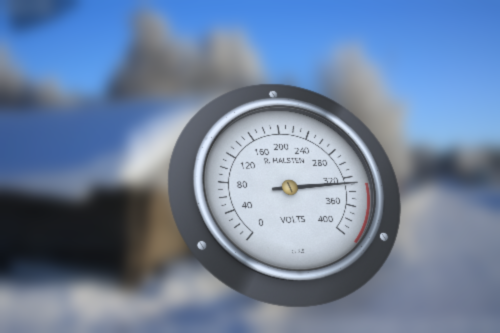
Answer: 330 V
